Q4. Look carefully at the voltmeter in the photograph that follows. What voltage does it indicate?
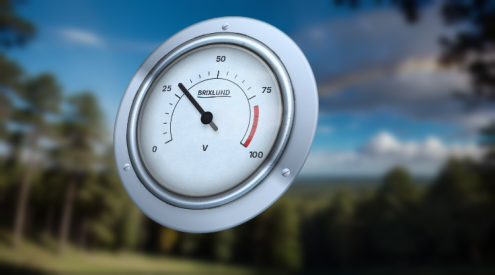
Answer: 30 V
